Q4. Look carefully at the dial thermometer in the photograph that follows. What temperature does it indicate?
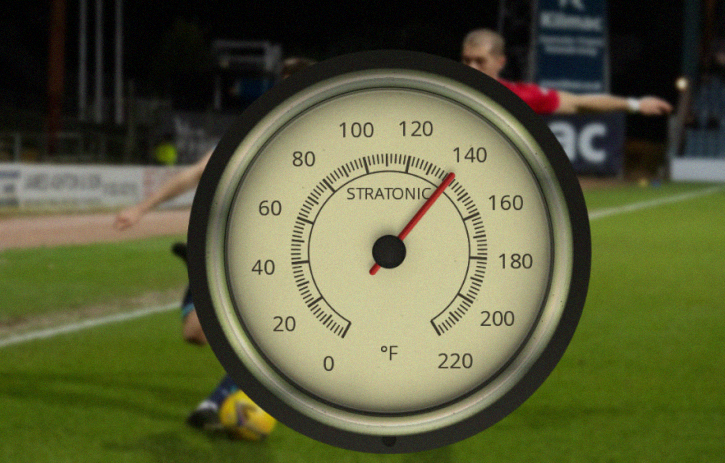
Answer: 140 °F
